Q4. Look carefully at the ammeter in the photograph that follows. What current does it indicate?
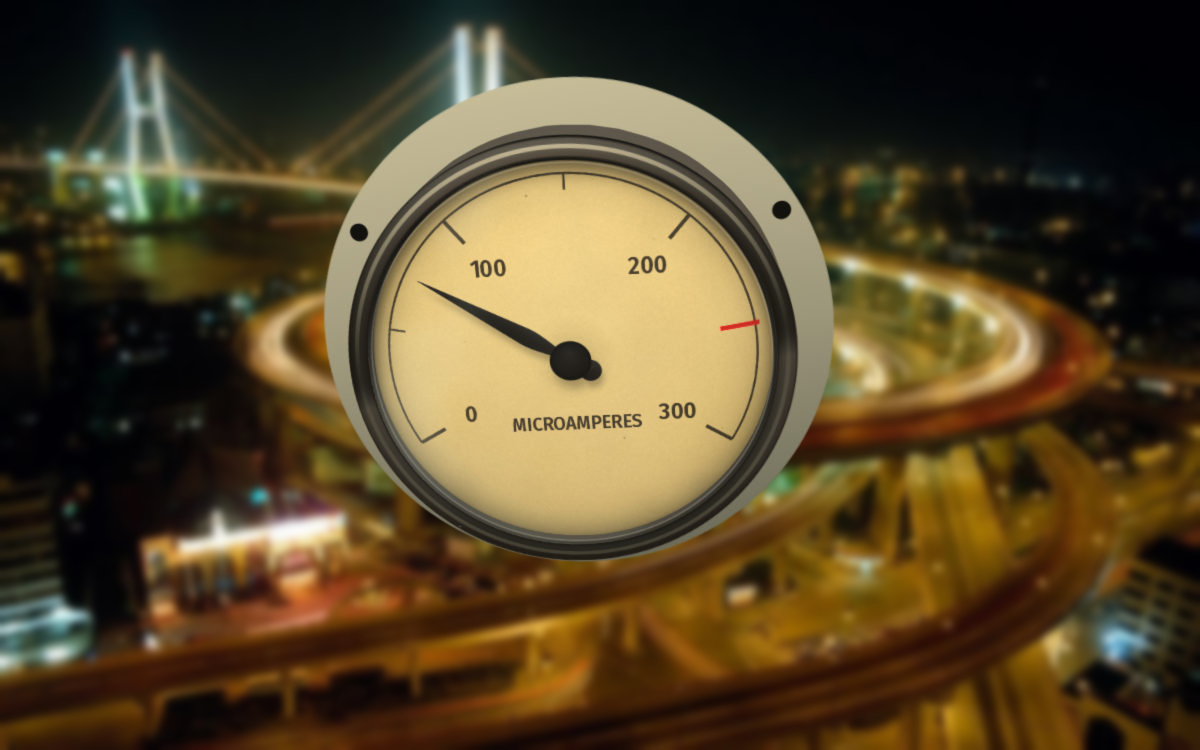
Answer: 75 µA
